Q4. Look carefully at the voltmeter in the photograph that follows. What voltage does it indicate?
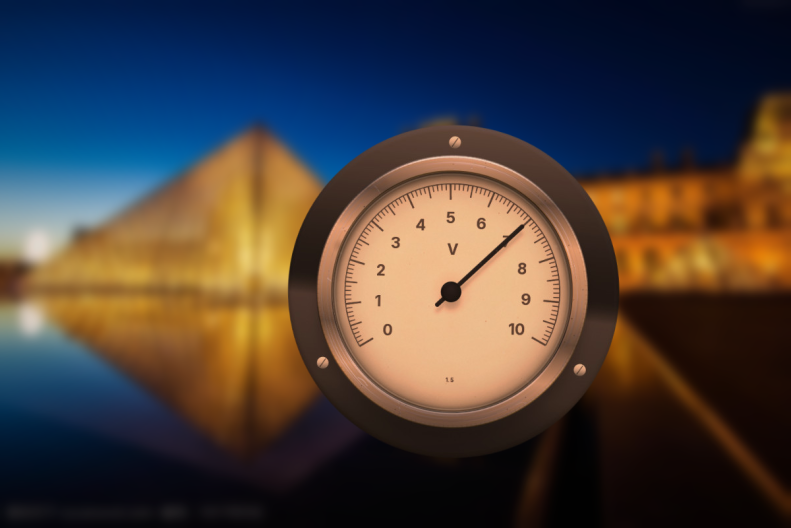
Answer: 7 V
